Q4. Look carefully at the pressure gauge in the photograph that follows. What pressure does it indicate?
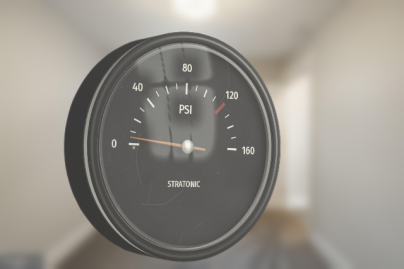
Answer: 5 psi
